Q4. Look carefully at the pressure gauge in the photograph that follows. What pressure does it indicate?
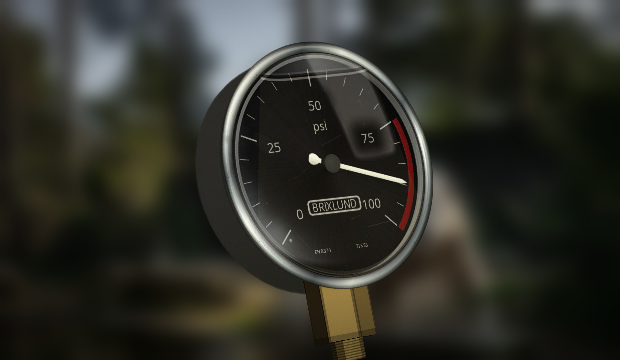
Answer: 90 psi
